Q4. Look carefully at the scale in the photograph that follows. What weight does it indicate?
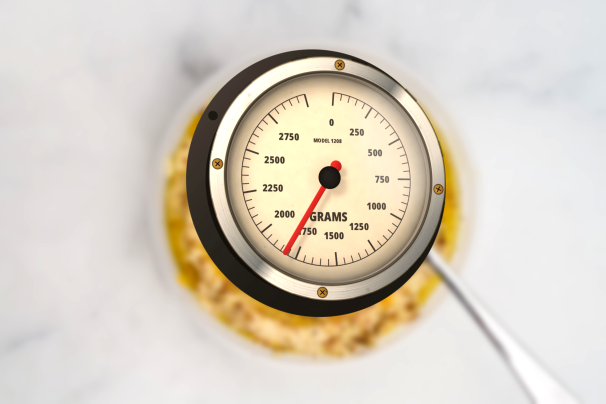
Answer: 1825 g
